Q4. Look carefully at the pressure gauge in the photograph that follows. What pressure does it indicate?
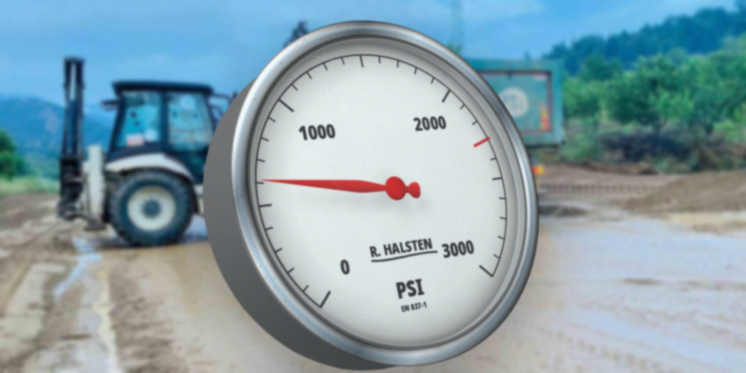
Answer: 600 psi
